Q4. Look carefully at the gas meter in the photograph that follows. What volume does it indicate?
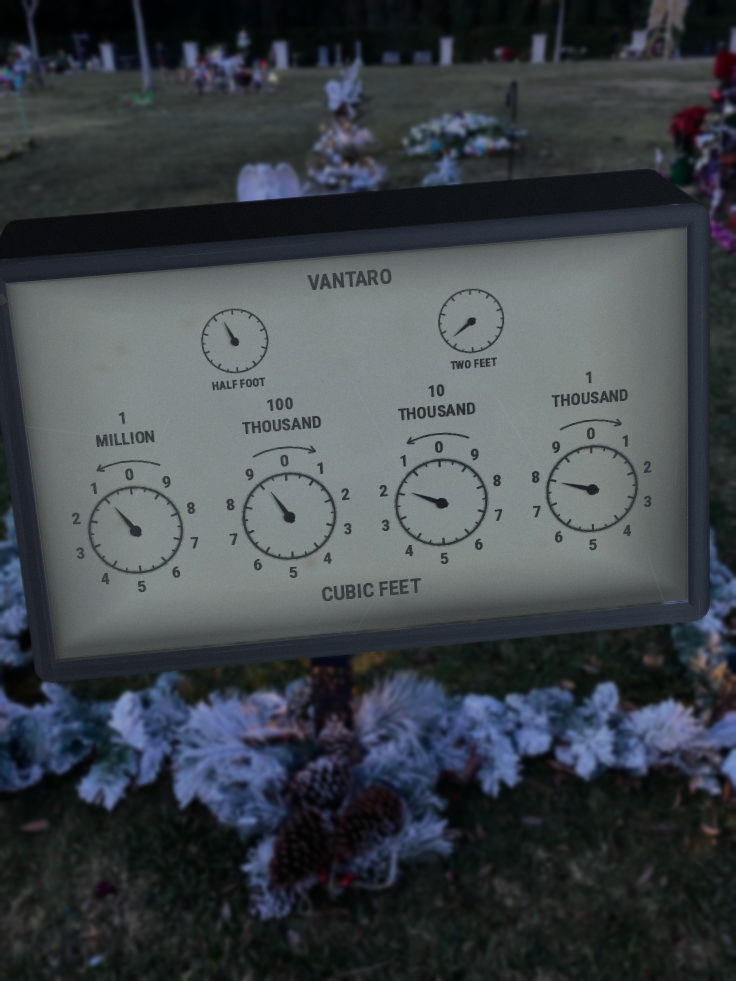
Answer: 91800 ft³
